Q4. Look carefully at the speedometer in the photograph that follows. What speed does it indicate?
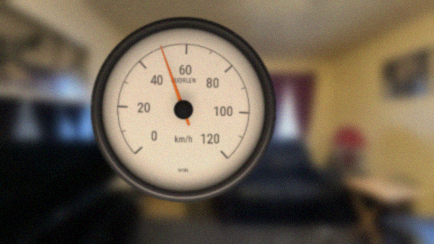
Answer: 50 km/h
